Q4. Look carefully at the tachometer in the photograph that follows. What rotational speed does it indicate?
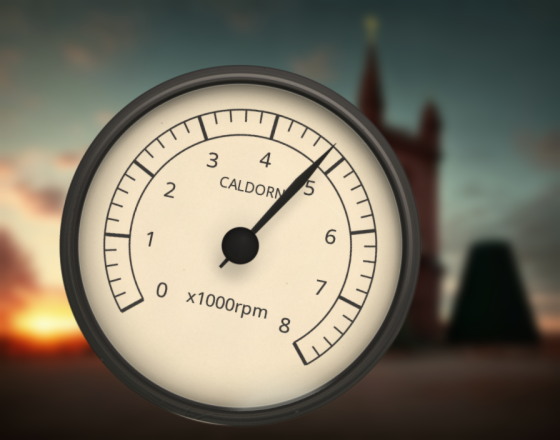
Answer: 4800 rpm
